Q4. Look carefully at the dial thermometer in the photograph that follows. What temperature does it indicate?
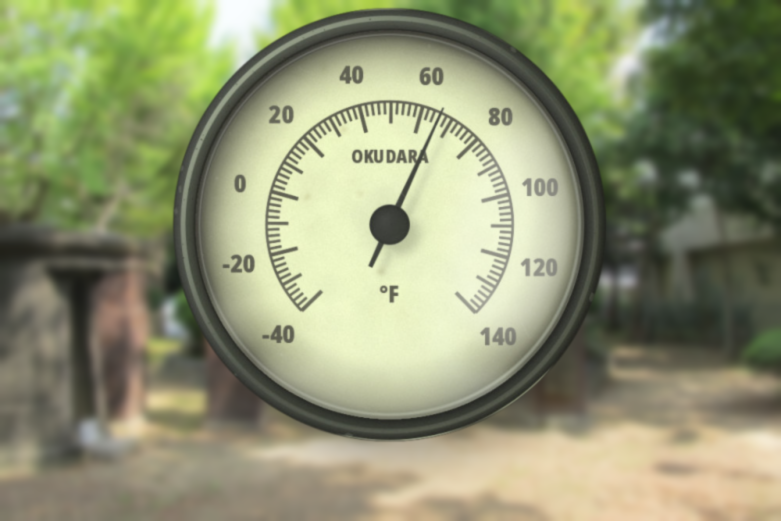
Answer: 66 °F
